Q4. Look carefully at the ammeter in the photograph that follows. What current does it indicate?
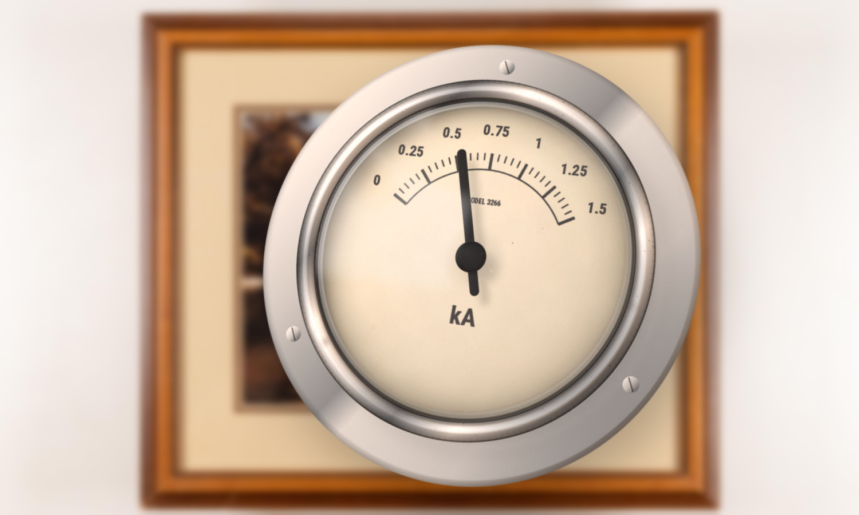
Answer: 0.55 kA
